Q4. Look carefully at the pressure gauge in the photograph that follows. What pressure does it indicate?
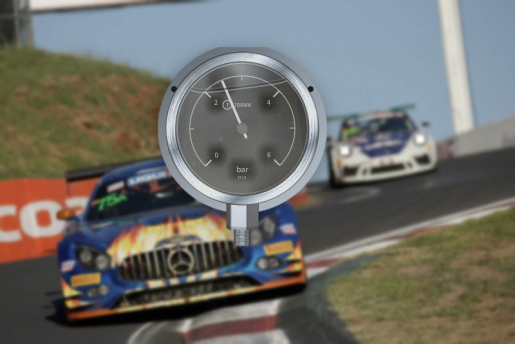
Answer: 2.5 bar
